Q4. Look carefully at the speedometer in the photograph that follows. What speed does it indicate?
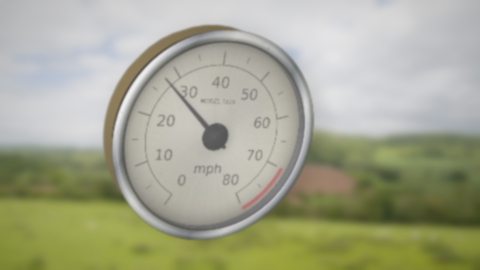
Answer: 27.5 mph
